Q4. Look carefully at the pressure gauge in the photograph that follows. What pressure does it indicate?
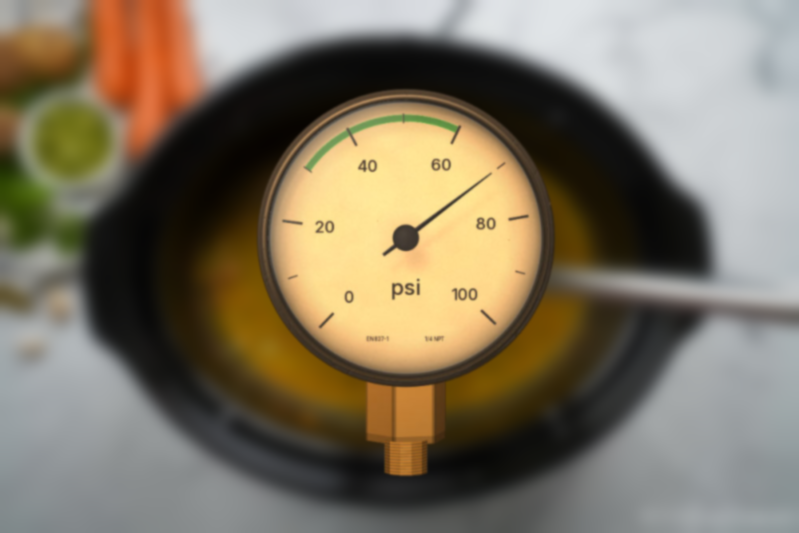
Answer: 70 psi
